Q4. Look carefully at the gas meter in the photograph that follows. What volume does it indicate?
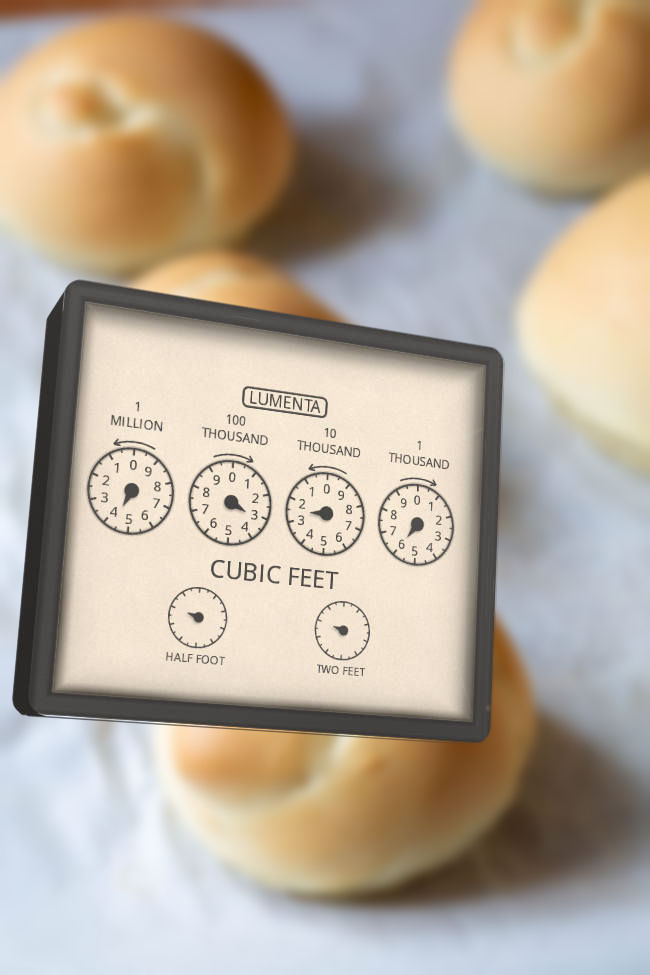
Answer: 432600 ft³
